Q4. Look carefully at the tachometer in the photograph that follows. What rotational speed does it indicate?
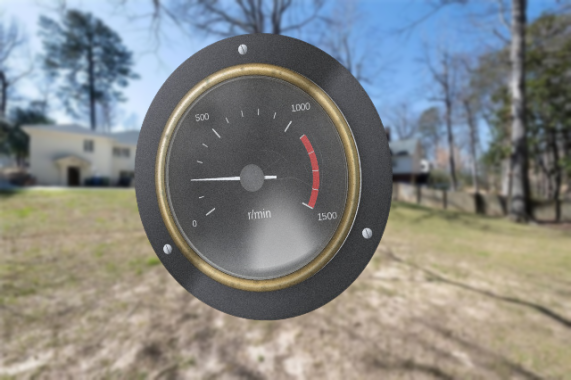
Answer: 200 rpm
